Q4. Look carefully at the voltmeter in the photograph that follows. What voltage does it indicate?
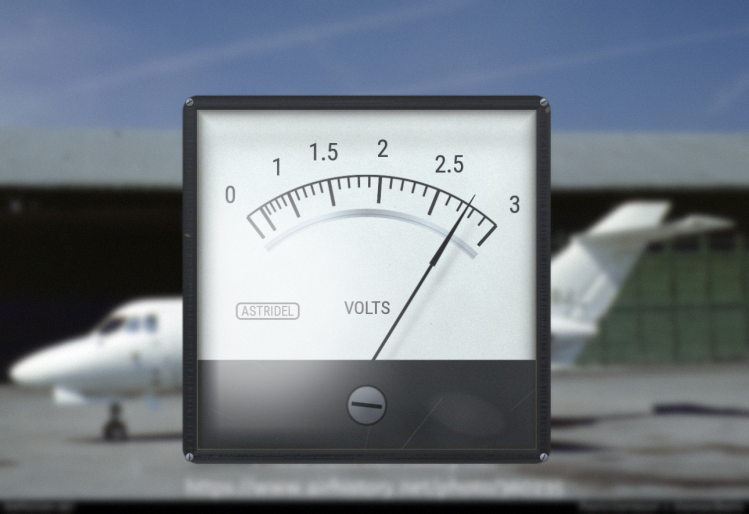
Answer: 2.75 V
